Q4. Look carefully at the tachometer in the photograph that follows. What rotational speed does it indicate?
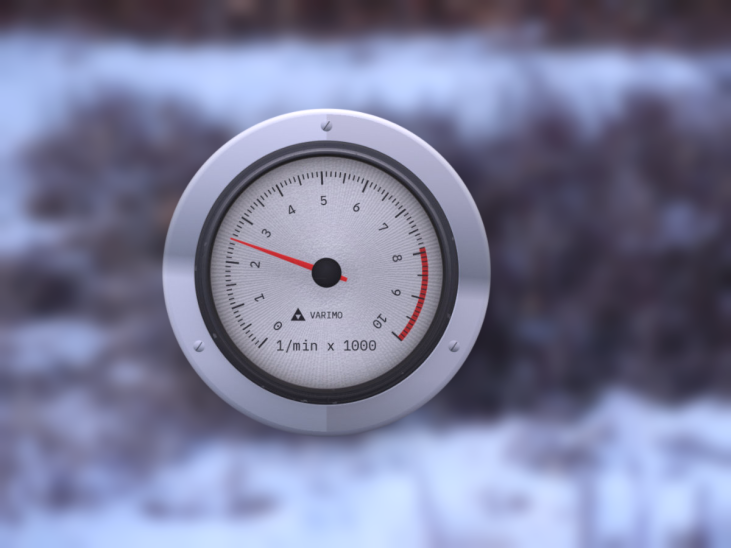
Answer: 2500 rpm
